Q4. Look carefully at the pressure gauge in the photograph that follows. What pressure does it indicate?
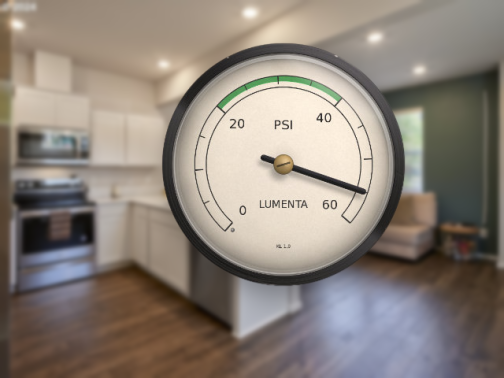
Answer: 55 psi
